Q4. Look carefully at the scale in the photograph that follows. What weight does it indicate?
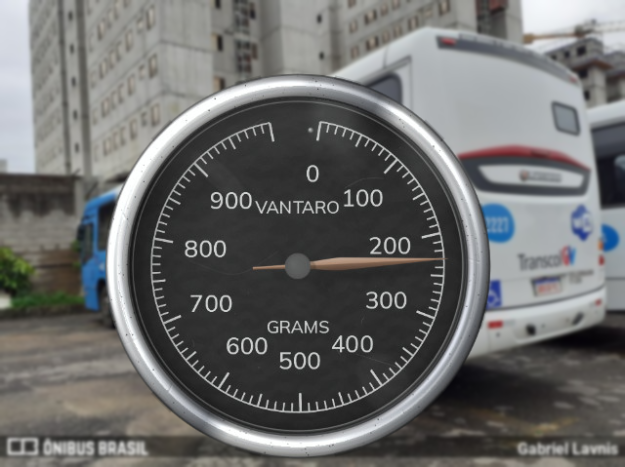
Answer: 230 g
